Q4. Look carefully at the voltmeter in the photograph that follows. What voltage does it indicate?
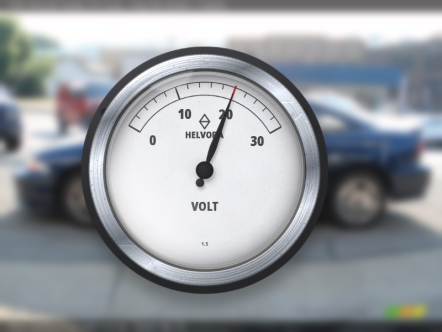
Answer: 20 V
